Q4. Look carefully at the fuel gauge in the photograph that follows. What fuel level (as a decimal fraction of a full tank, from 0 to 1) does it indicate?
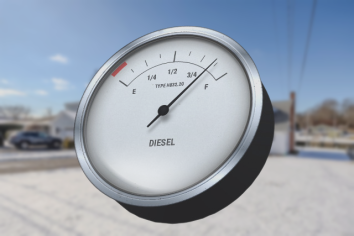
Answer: 0.875
